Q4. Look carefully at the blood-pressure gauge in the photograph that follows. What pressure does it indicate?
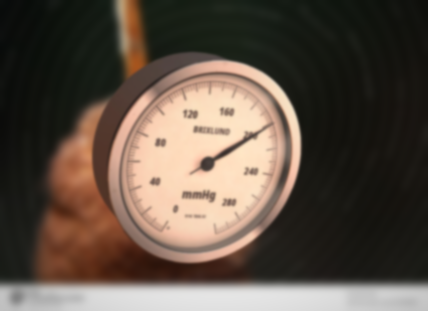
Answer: 200 mmHg
